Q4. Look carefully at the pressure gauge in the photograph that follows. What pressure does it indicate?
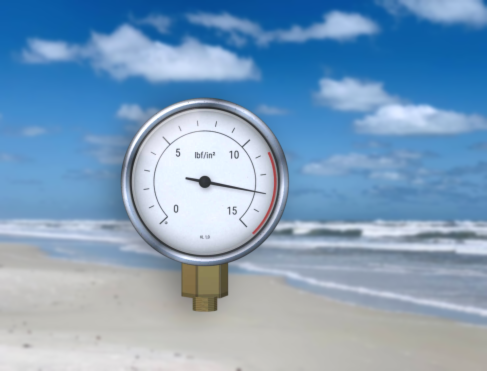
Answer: 13 psi
